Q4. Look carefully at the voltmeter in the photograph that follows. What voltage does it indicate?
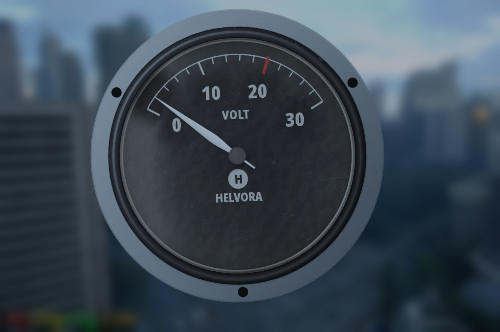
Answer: 2 V
